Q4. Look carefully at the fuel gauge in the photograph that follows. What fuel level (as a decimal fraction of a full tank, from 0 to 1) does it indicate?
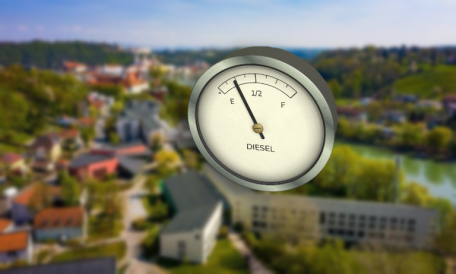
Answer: 0.25
